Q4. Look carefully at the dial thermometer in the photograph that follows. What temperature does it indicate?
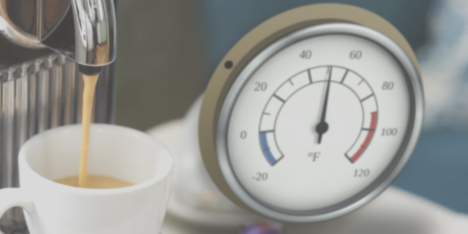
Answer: 50 °F
